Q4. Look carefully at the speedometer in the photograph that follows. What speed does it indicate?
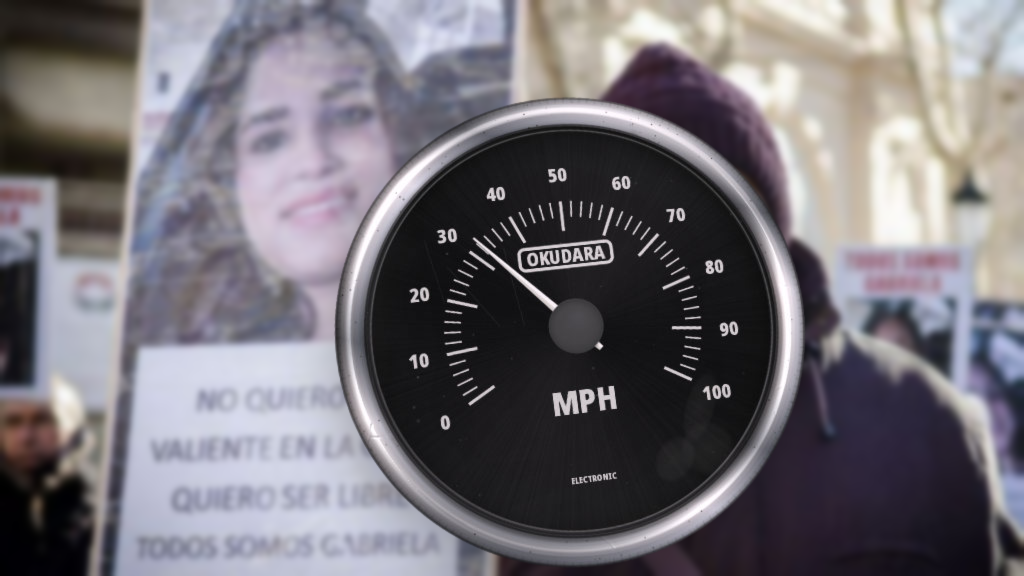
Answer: 32 mph
